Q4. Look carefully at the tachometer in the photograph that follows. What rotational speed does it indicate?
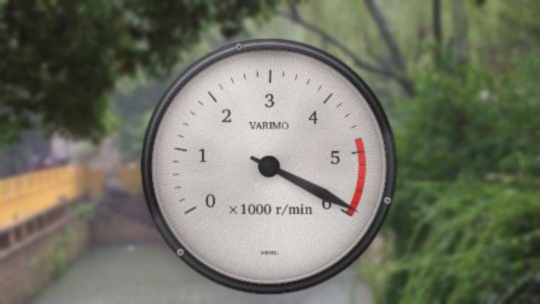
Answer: 5900 rpm
